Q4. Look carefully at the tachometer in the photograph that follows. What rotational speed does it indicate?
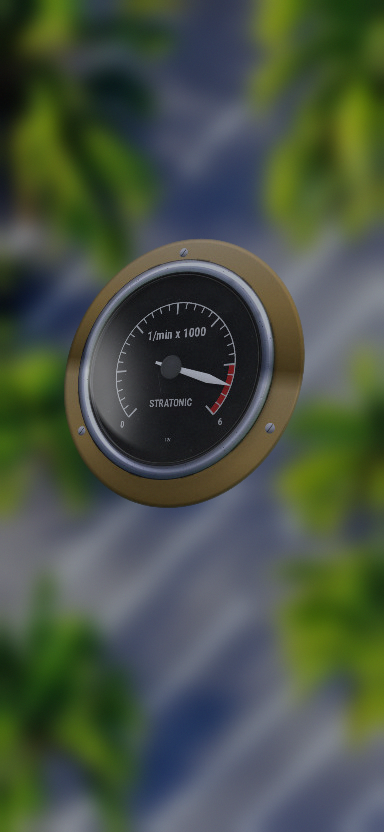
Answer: 5400 rpm
